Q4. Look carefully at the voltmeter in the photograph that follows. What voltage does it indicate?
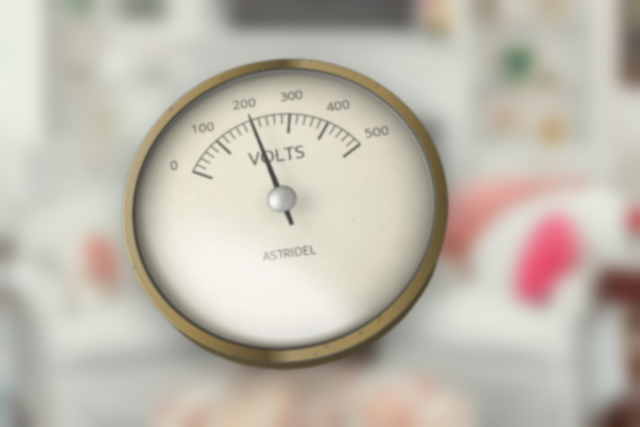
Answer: 200 V
